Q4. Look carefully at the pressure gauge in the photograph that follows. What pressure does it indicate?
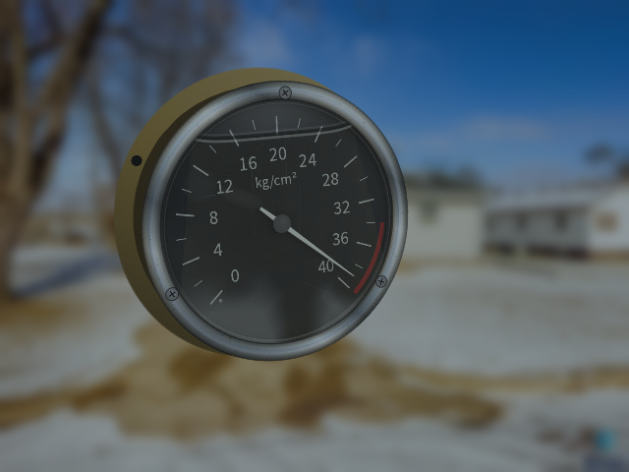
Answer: 39 kg/cm²
